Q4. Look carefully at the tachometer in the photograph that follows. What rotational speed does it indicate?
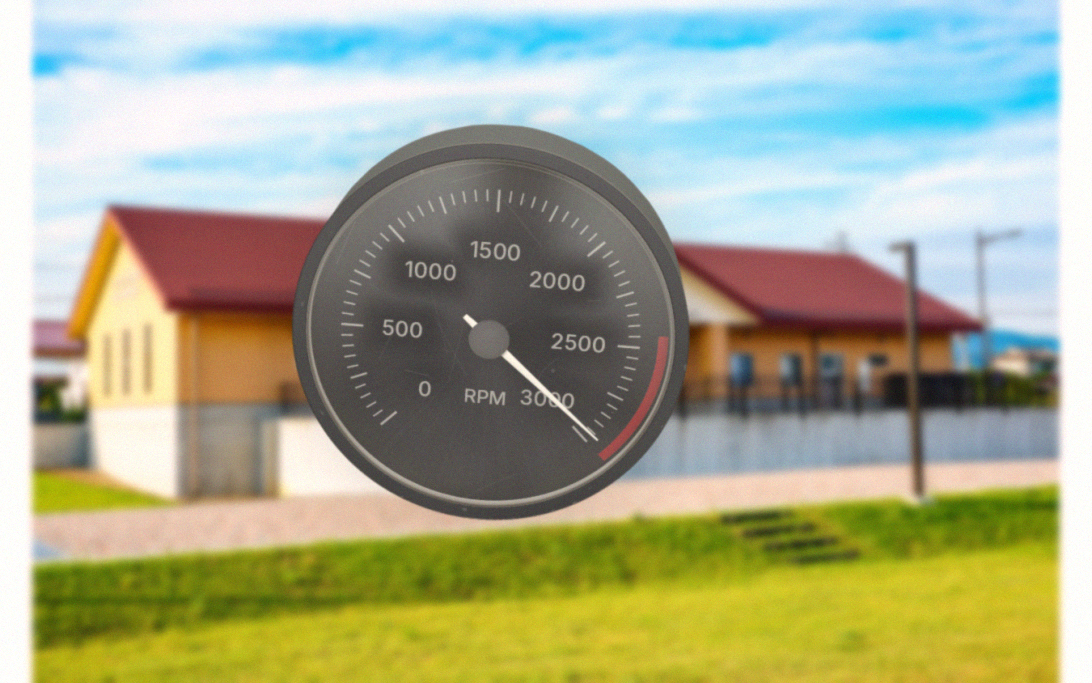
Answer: 2950 rpm
